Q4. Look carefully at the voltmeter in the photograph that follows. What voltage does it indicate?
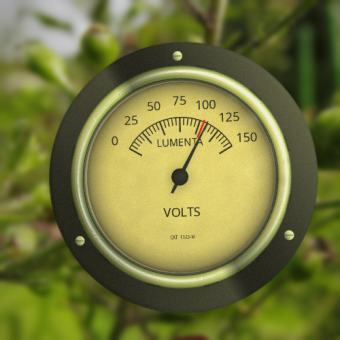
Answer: 110 V
